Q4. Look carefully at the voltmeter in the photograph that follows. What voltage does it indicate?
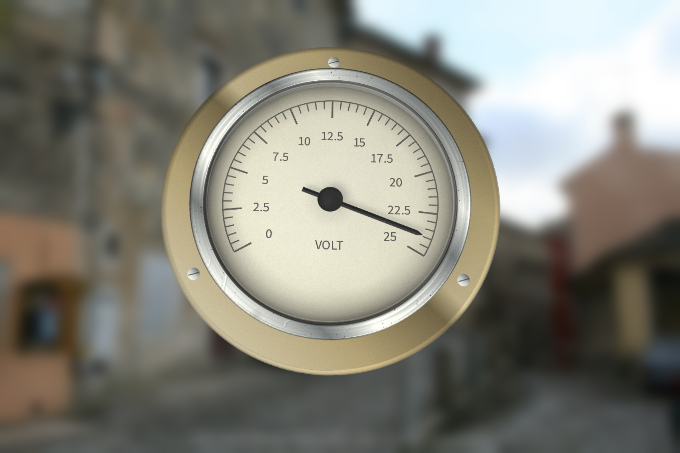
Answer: 24 V
